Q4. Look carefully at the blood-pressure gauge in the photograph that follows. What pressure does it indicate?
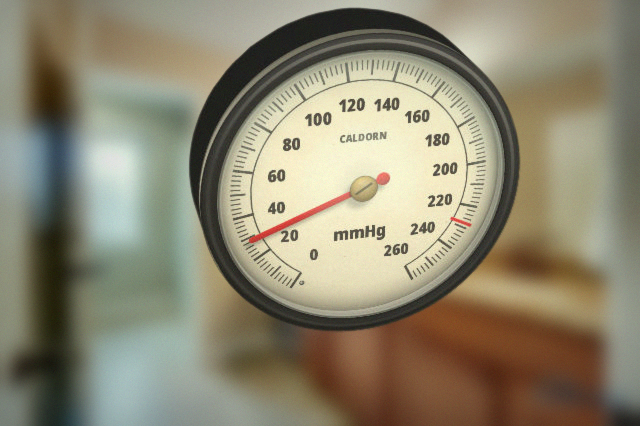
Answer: 30 mmHg
